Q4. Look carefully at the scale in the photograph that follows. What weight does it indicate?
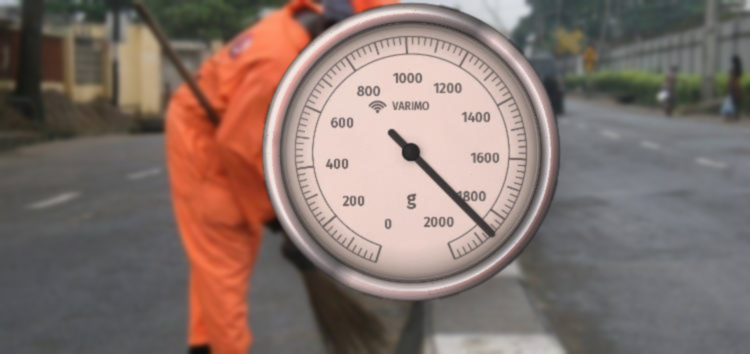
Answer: 1860 g
